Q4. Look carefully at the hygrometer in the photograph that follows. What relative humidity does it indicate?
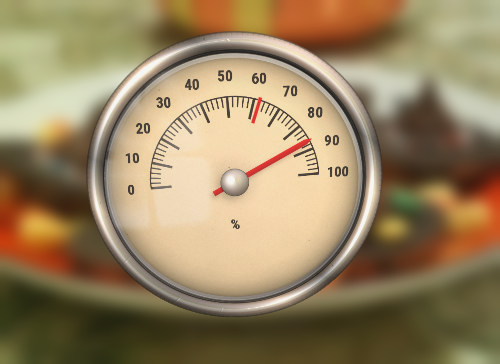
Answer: 86 %
